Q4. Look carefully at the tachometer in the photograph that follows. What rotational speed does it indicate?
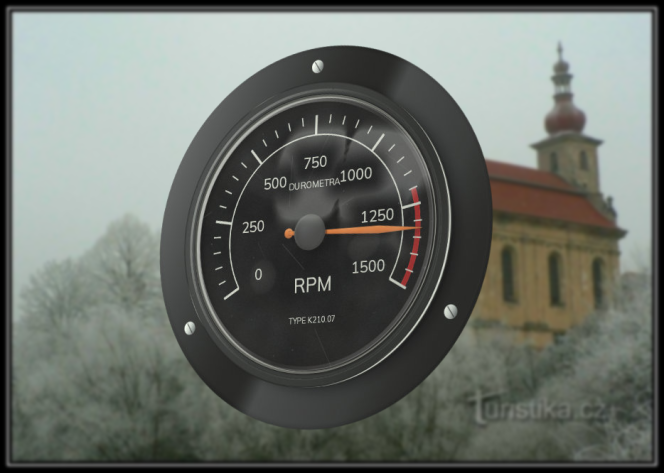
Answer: 1325 rpm
